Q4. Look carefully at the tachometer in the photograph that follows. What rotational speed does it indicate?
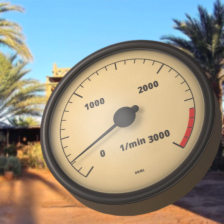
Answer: 200 rpm
